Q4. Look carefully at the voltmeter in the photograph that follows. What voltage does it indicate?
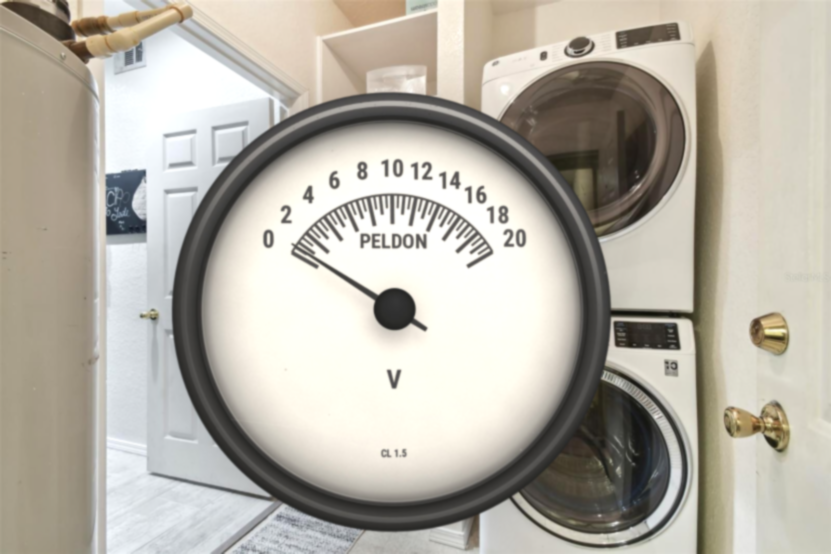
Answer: 0.5 V
